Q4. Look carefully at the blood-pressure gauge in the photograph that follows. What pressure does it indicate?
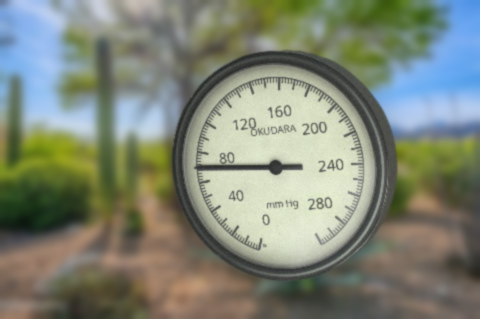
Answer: 70 mmHg
